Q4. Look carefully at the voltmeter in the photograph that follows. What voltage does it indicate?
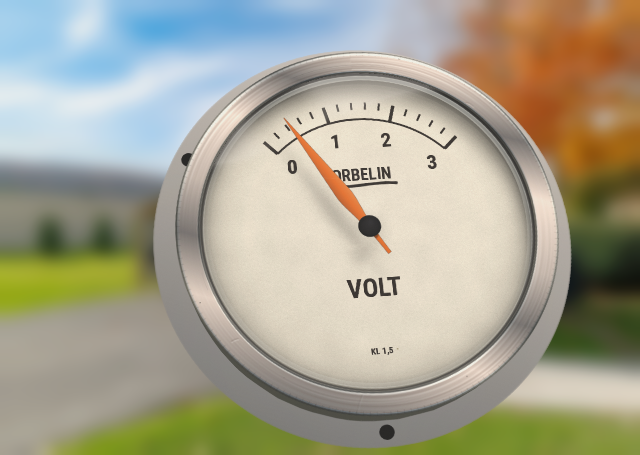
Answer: 0.4 V
